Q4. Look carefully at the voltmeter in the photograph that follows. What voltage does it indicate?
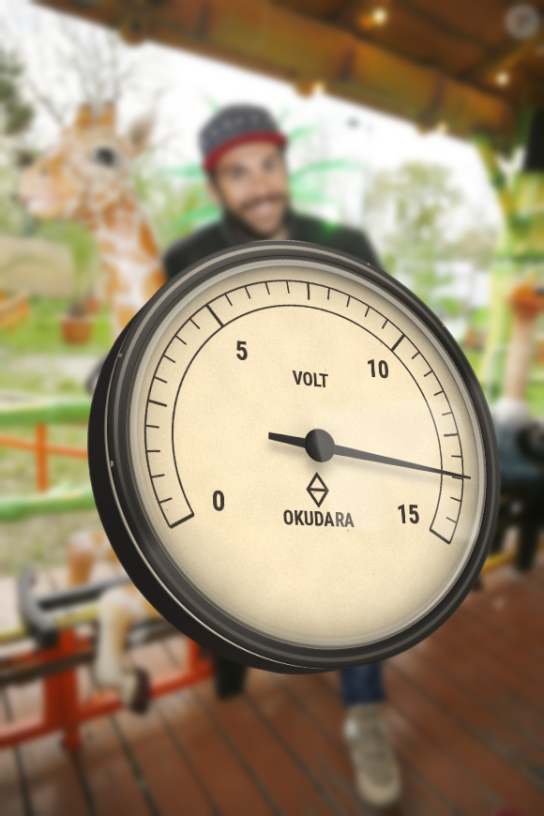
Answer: 13.5 V
